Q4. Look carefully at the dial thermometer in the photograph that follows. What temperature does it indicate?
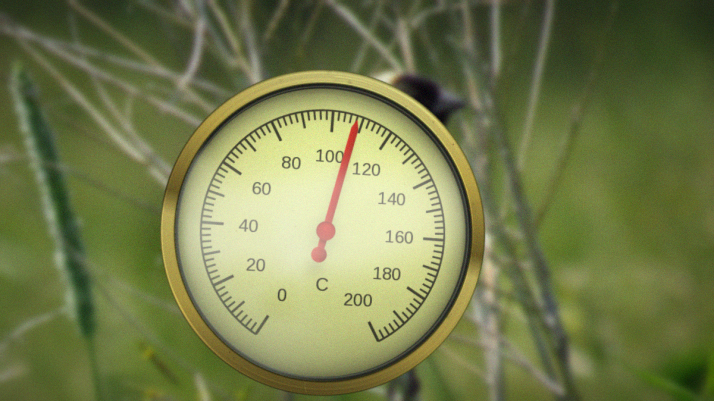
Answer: 108 °C
